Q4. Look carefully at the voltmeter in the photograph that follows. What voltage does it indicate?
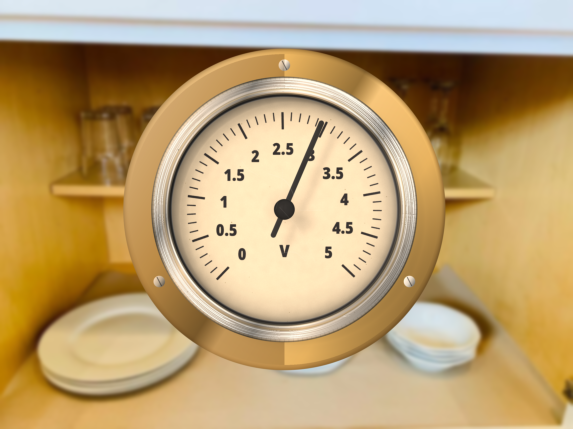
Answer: 2.95 V
